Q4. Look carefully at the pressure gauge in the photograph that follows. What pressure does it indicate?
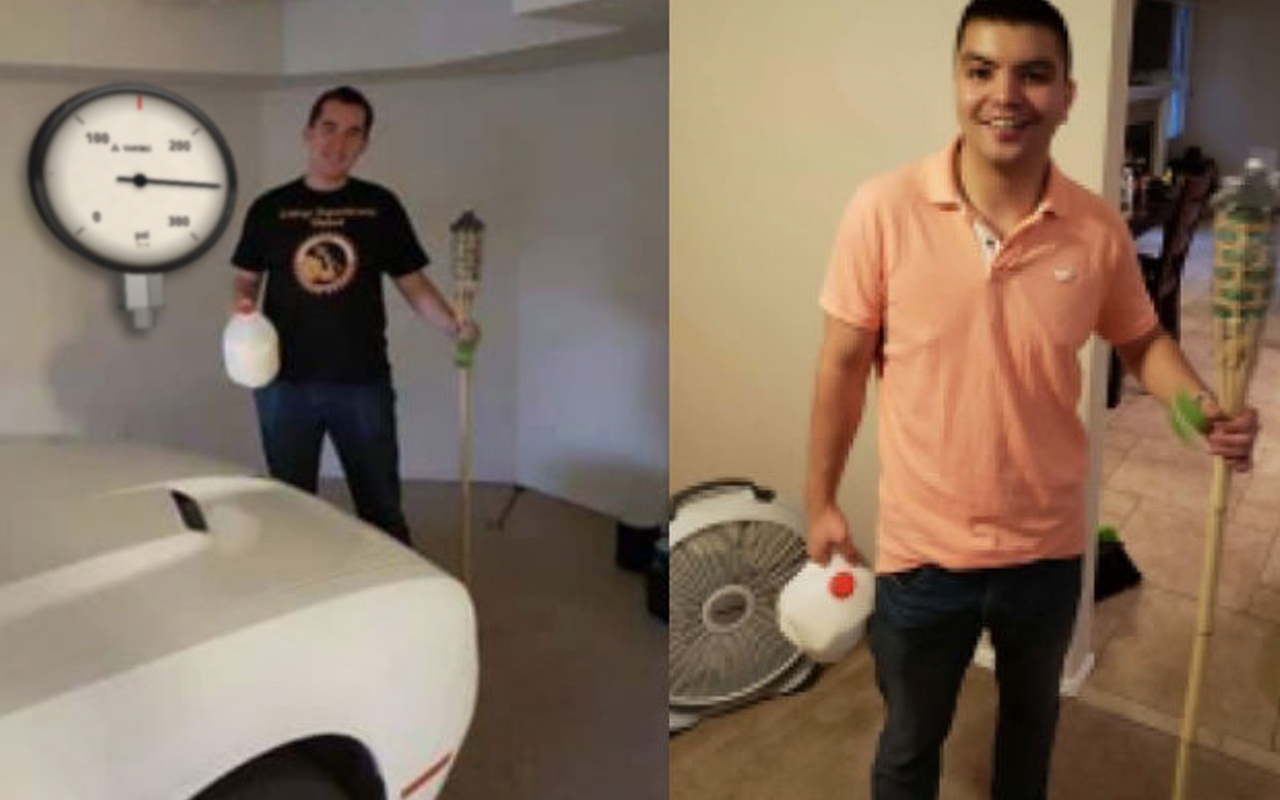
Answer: 250 psi
